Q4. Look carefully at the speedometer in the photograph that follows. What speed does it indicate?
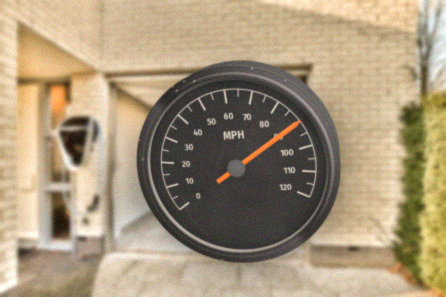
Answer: 90 mph
